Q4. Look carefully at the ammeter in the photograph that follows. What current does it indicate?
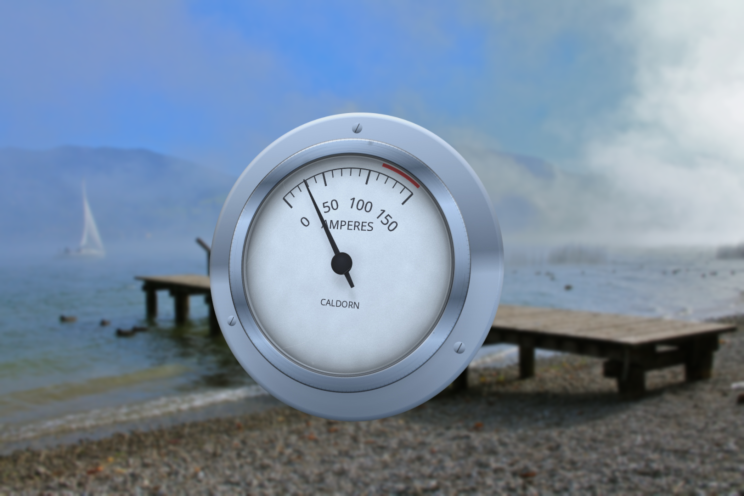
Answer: 30 A
